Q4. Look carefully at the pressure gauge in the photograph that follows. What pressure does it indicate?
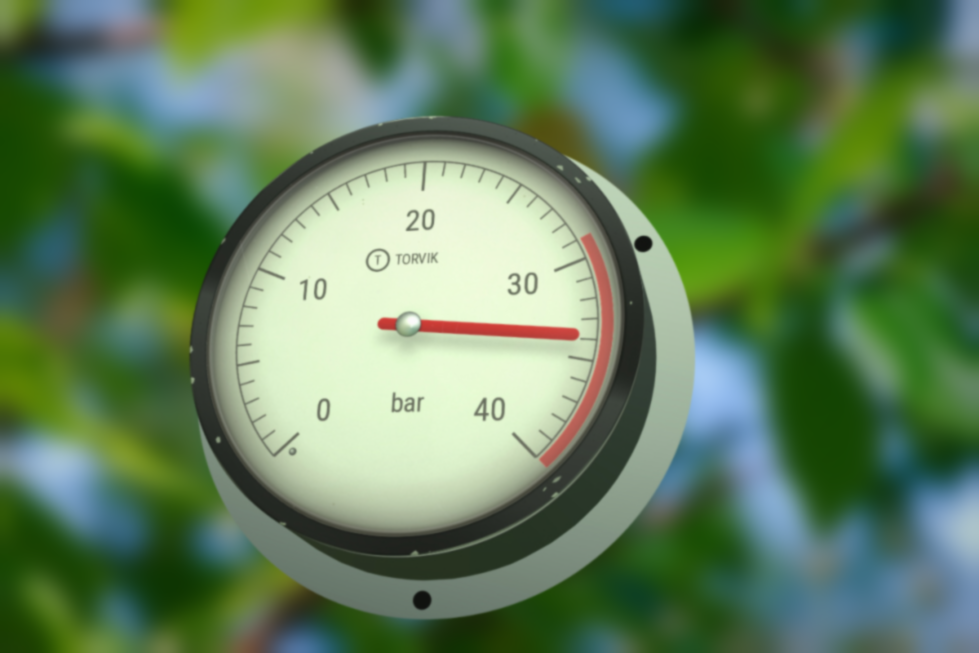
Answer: 34 bar
